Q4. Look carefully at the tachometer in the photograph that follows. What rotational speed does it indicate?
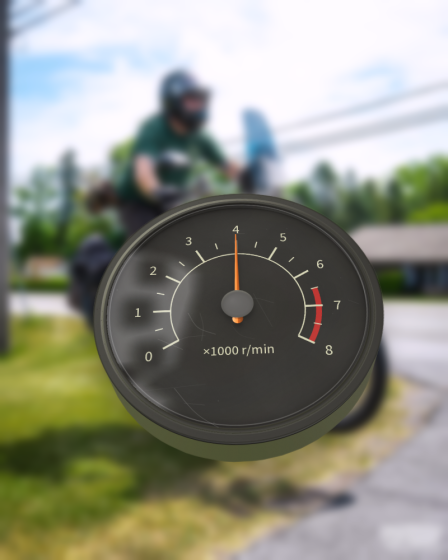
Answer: 4000 rpm
